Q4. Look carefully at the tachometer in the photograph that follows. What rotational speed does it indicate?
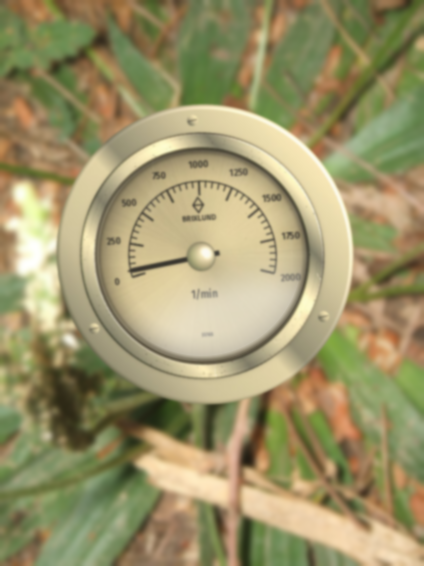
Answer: 50 rpm
